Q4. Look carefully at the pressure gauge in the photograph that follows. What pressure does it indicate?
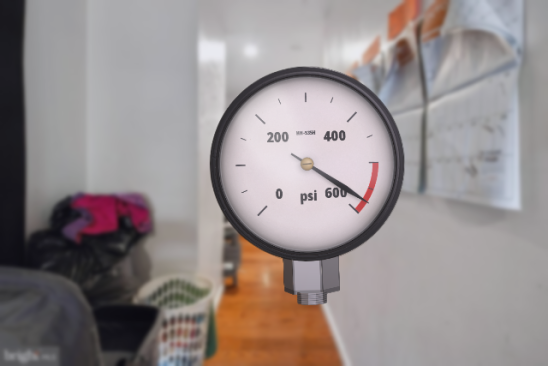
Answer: 575 psi
